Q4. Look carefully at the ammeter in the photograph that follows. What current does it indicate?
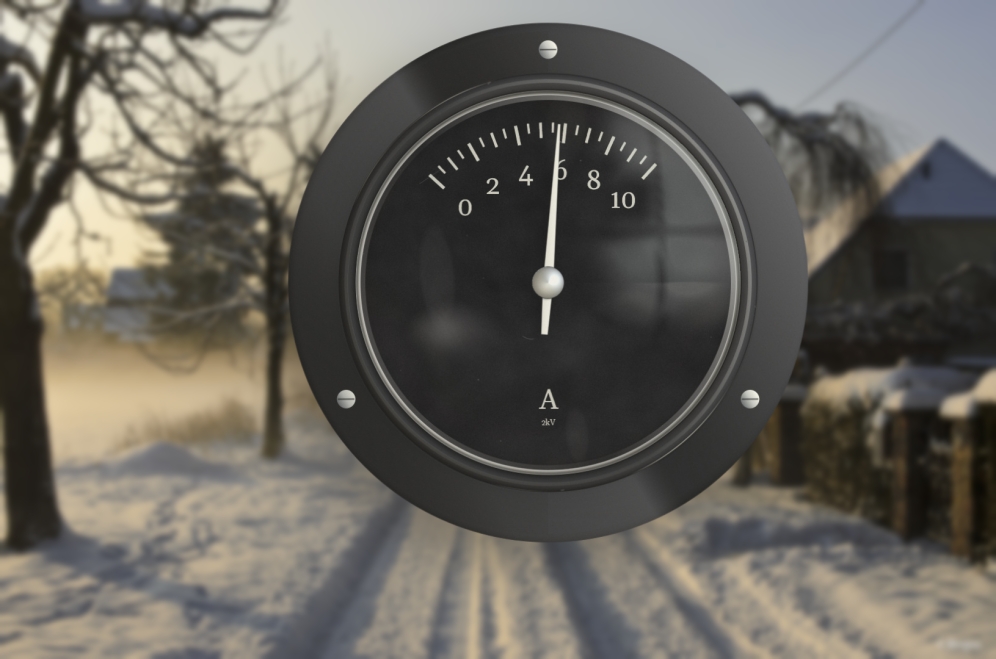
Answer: 5.75 A
